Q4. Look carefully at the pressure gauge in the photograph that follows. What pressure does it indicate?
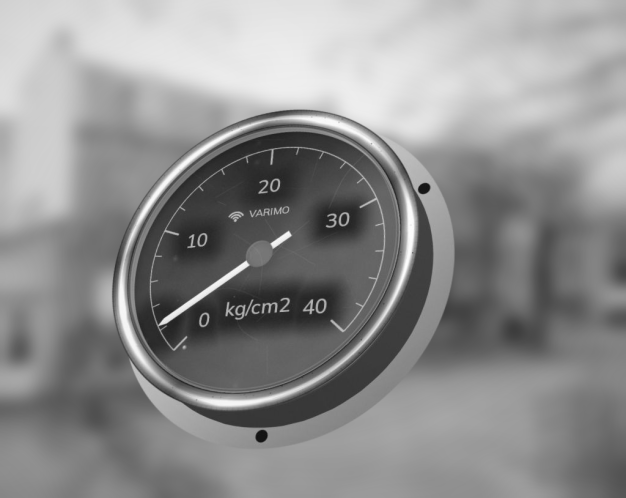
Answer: 2 kg/cm²
